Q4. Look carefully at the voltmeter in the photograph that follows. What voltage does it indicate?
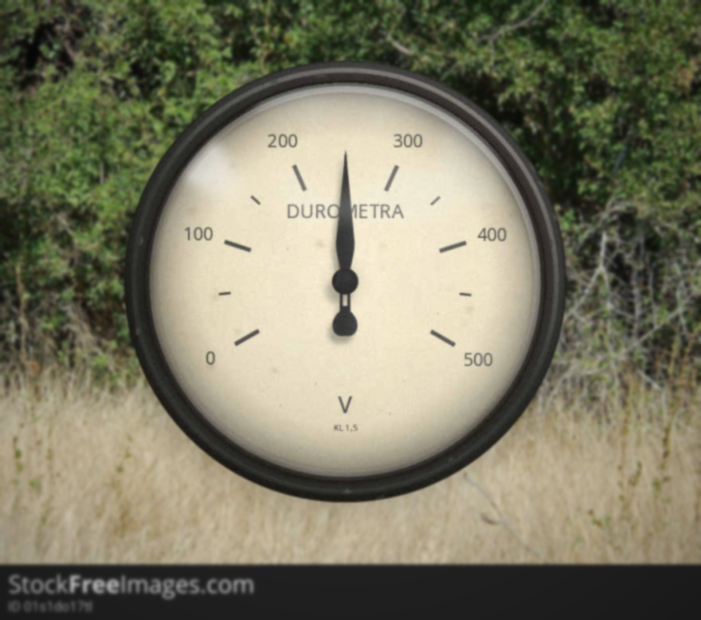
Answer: 250 V
